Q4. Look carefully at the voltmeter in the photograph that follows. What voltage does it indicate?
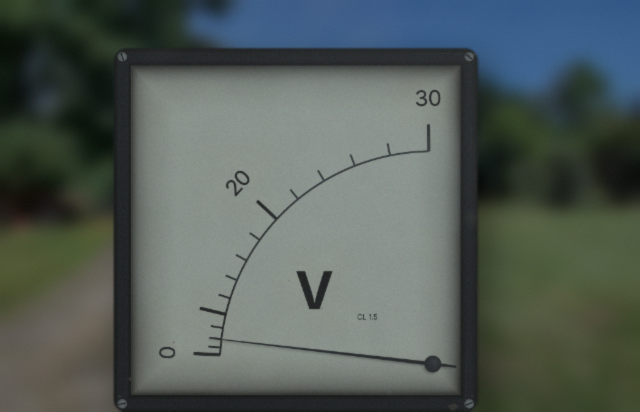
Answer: 6 V
